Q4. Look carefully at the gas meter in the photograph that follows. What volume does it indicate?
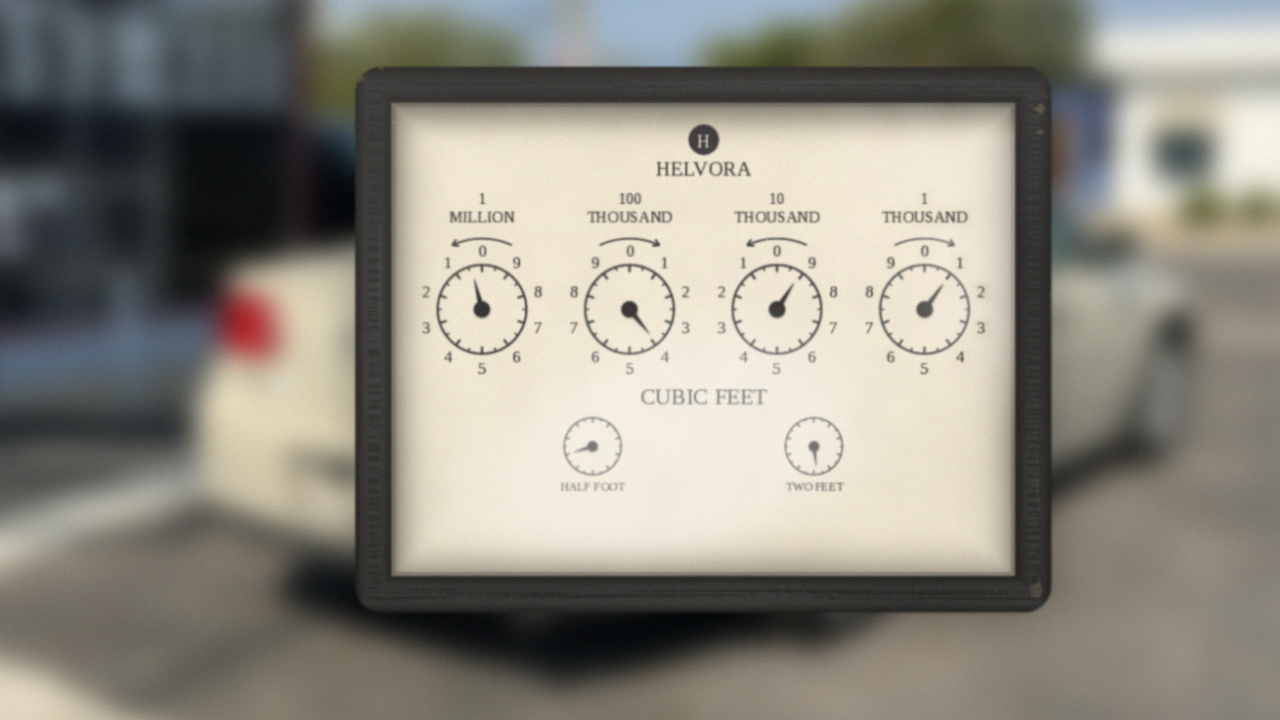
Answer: 39100 ft³
